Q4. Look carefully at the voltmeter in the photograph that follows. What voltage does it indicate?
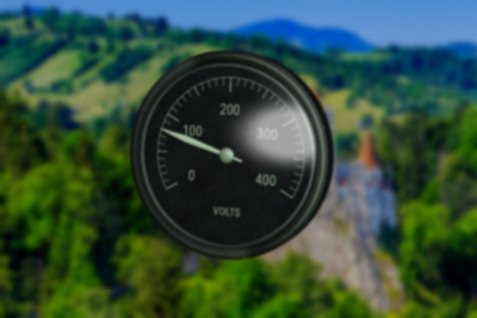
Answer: 80 V
